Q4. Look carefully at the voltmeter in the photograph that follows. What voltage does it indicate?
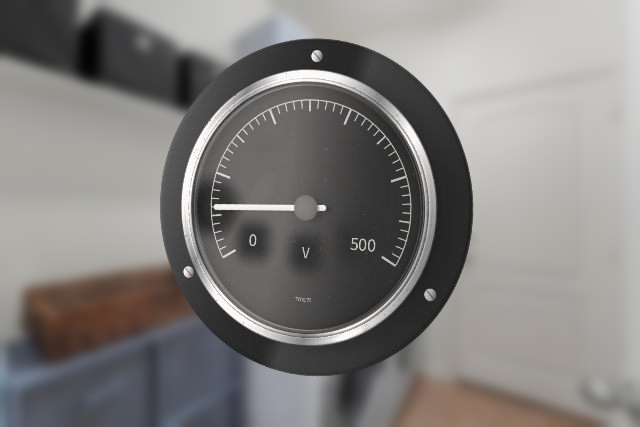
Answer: 60 V
